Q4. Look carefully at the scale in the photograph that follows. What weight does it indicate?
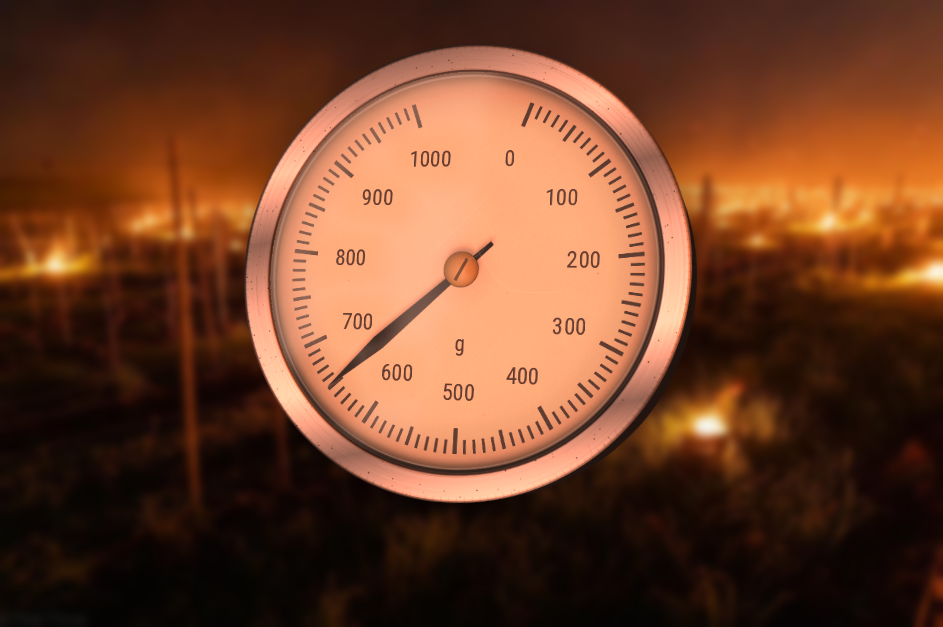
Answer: 650 g
